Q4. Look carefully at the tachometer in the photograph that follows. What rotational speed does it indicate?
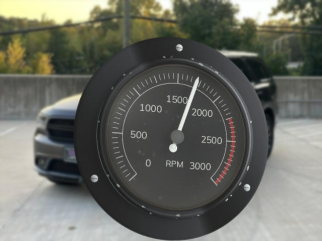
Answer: 1700 rpm
